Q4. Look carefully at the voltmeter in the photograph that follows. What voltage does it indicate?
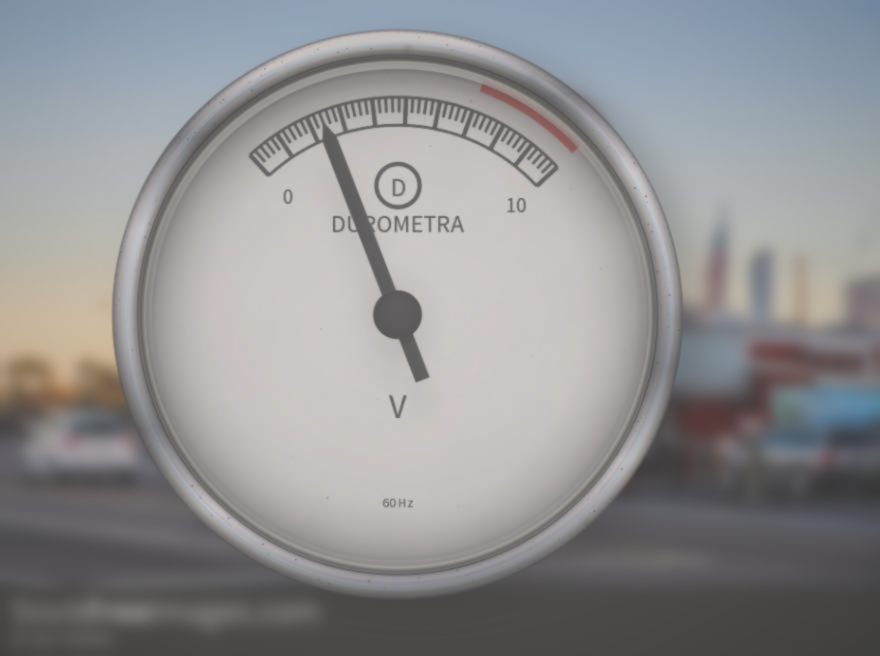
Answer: 2.4 V
